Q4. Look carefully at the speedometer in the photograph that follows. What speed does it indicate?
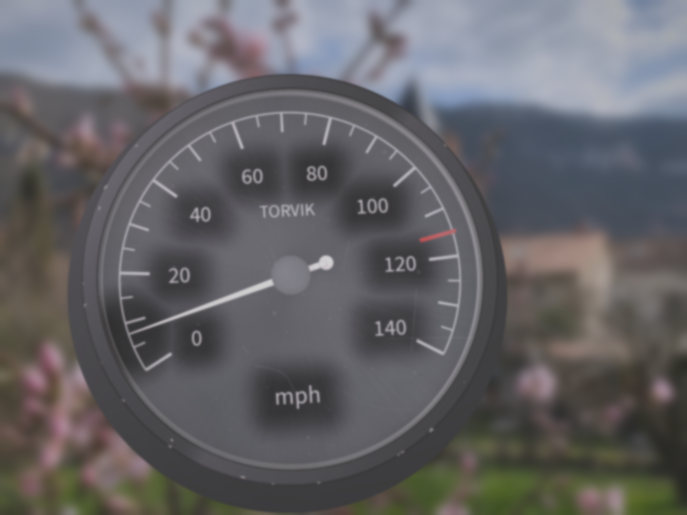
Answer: 7.5 mph
